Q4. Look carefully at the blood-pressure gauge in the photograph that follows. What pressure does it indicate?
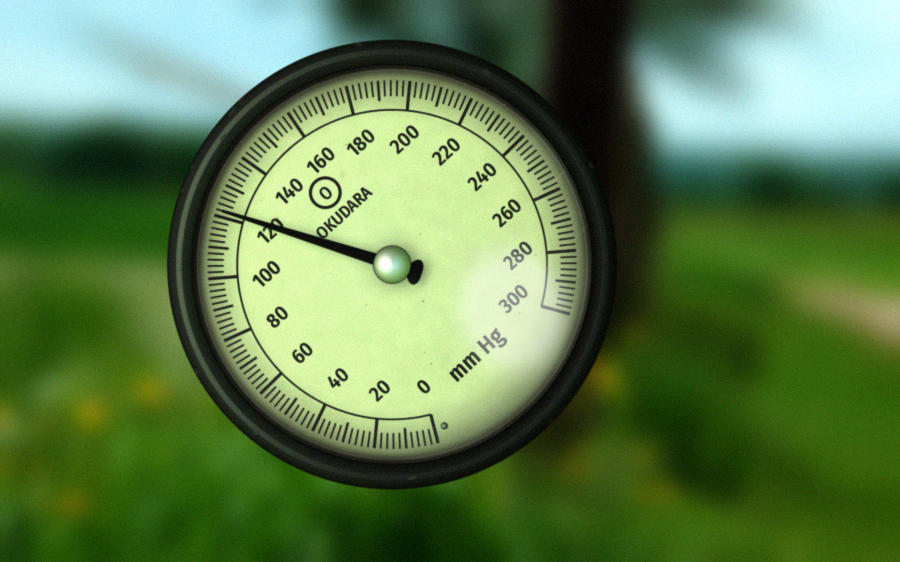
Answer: 122 mmHg
